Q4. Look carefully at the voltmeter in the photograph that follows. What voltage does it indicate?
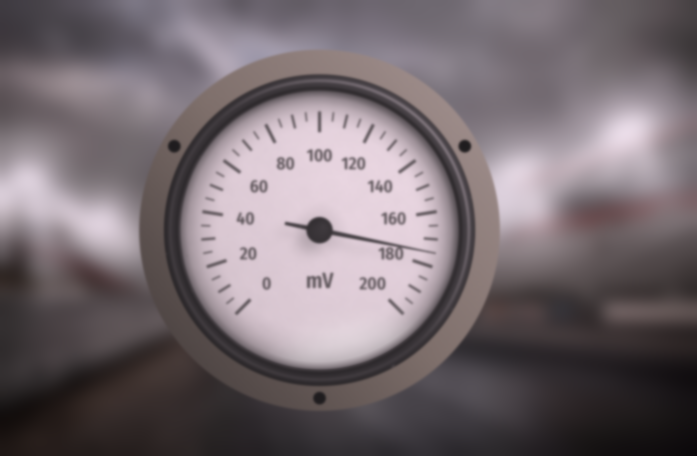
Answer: 175 mV
